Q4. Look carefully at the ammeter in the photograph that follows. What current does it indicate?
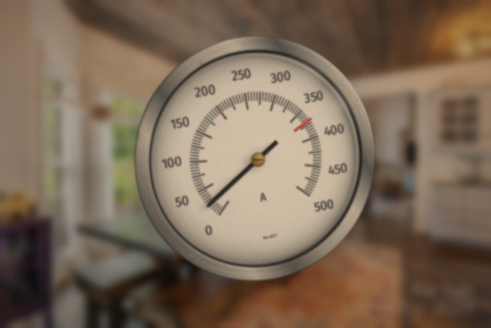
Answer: 25 A
